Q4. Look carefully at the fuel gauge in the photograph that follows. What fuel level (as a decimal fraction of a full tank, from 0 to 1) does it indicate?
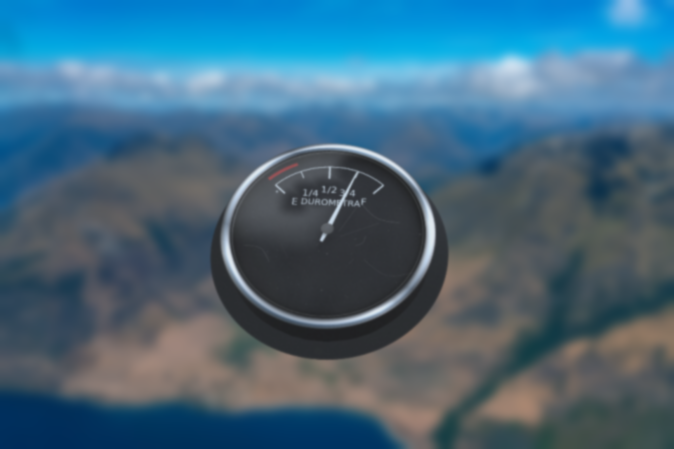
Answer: 0.75
